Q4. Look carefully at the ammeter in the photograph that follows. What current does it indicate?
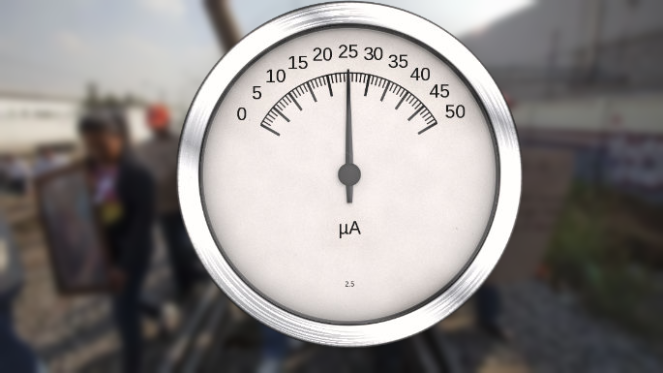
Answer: 25 µA
